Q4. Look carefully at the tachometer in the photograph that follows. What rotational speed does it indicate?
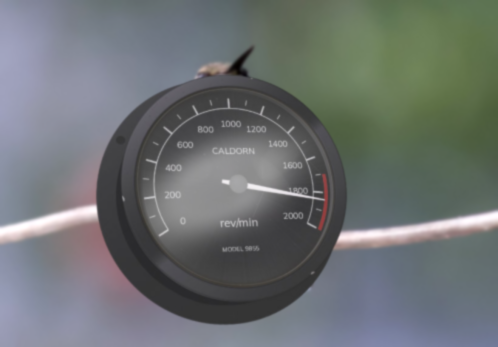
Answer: 1850 rpm
